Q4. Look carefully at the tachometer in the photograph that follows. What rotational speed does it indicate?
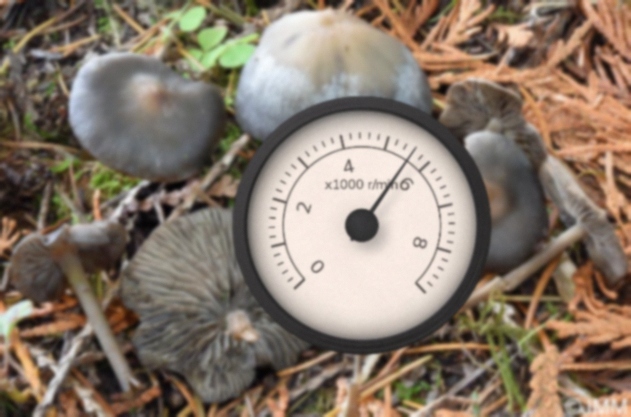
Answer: 5600 rpm
